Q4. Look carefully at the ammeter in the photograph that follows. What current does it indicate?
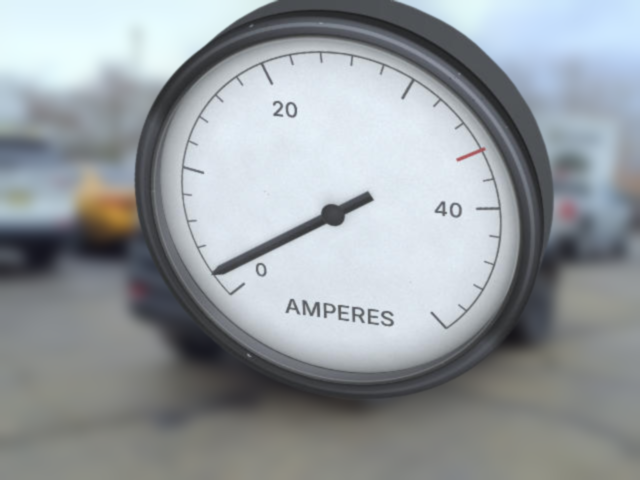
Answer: 2 A
